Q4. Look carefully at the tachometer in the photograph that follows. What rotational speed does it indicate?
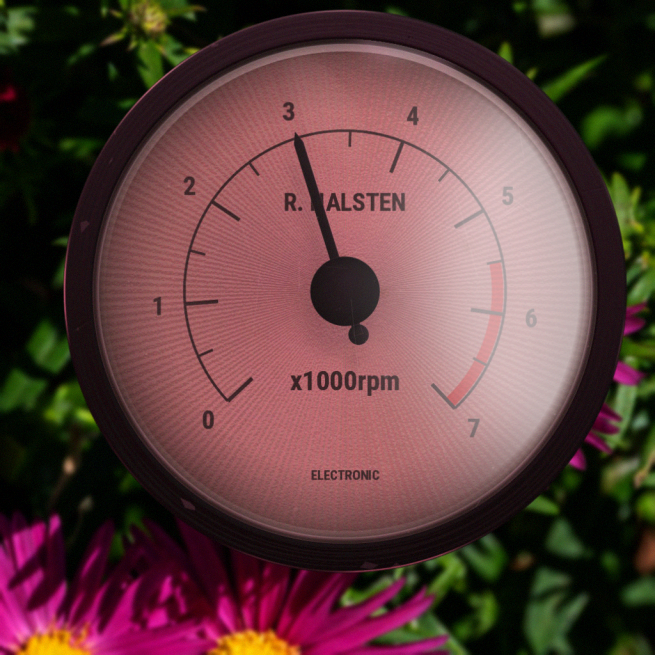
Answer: 3000 rpm
